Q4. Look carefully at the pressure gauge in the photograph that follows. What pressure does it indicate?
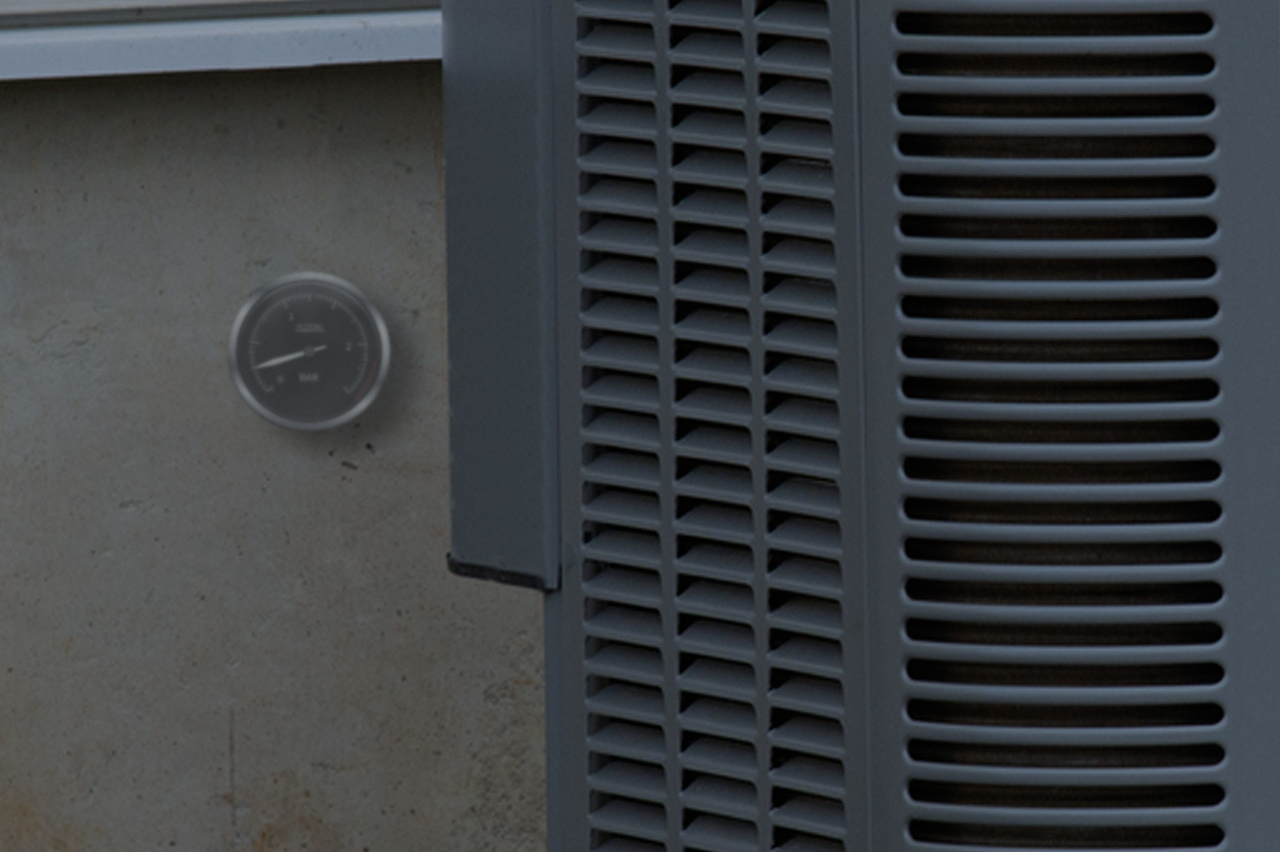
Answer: 0.25 bar
